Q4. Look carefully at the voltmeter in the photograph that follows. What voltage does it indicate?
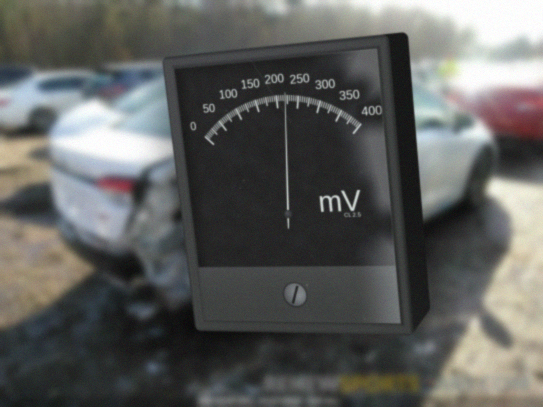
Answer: 225 mV
